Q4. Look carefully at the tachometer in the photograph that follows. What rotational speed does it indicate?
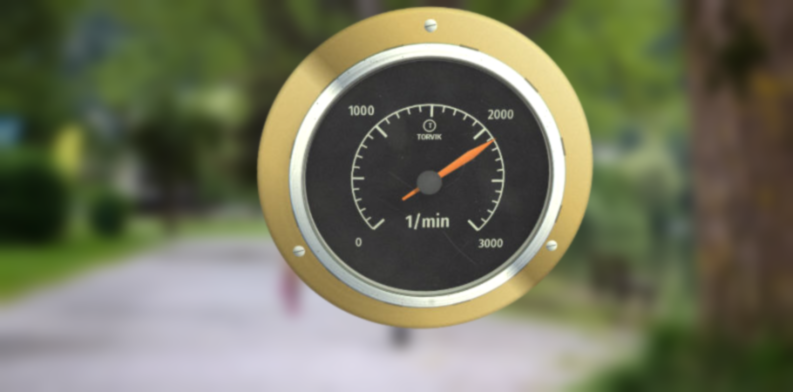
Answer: 2100 rpm
